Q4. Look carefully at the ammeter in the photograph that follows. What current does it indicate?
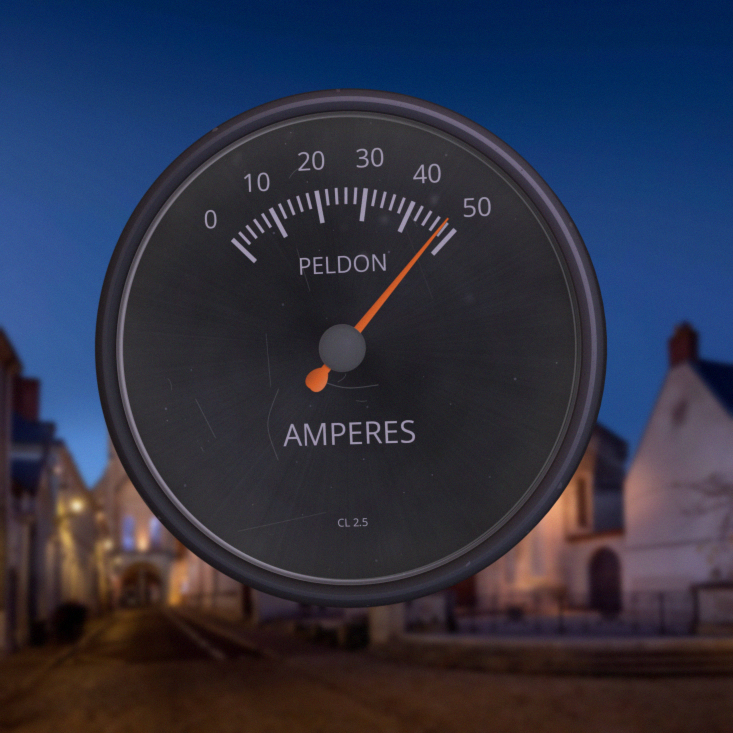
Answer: 48 A
